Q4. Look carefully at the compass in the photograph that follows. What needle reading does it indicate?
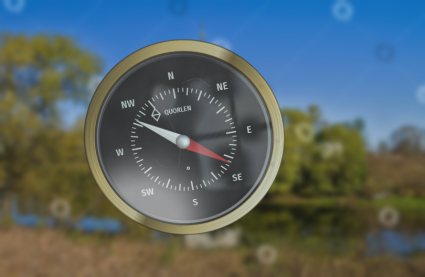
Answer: 125 °
